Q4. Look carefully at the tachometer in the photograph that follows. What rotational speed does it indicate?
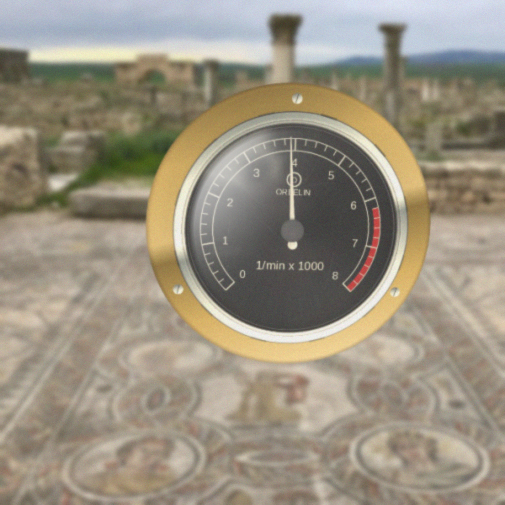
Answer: 3900 rpm
